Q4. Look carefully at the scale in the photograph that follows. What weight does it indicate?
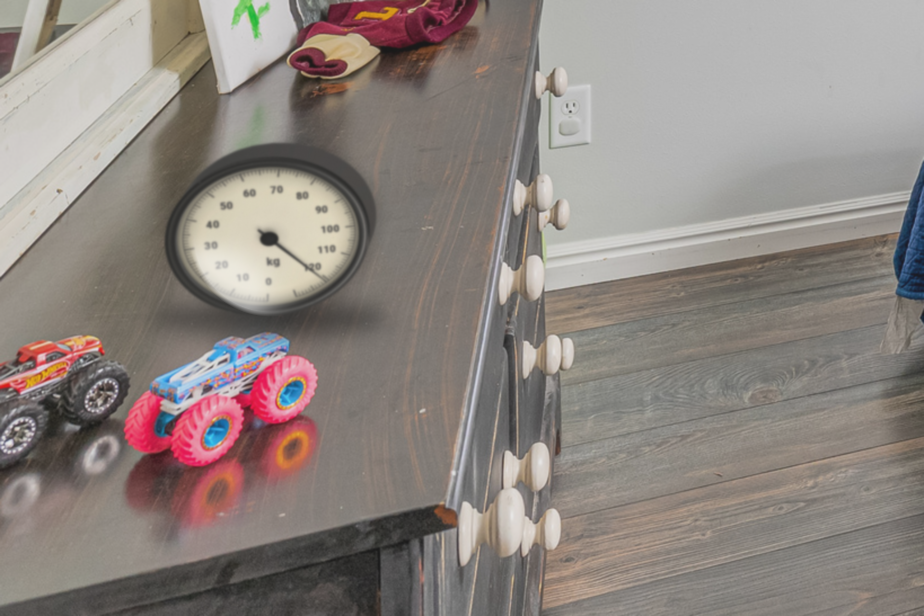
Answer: 120 kg
